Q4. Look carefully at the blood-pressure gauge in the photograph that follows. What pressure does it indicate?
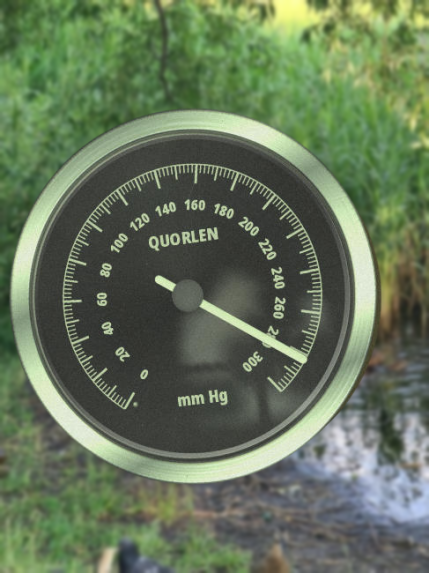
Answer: 282 mmHg
